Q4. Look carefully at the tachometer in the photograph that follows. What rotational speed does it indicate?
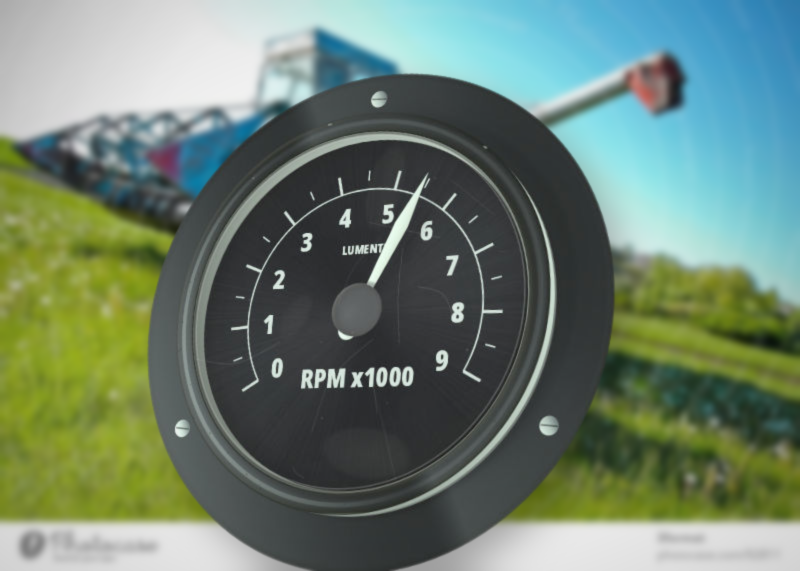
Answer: 5500 rpm
